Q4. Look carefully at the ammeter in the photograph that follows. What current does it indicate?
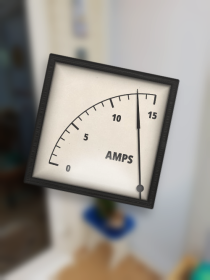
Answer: 13 A
